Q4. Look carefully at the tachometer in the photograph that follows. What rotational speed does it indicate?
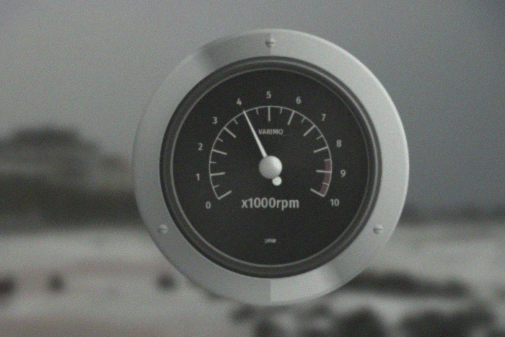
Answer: 4000 rpm
